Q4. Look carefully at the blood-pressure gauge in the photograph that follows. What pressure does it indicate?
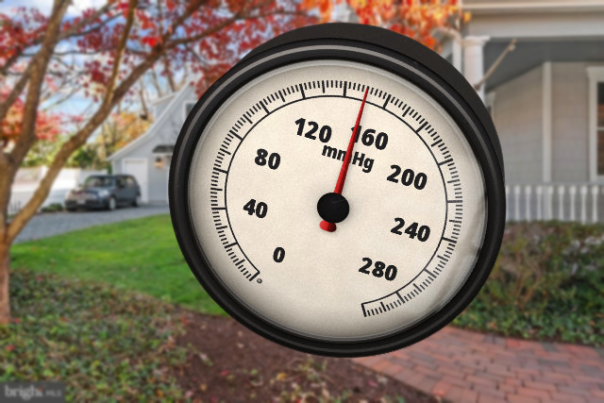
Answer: 150 mmHg
